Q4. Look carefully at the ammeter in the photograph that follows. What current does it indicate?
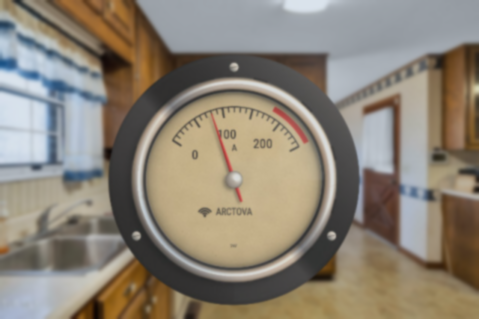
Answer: 80 A
